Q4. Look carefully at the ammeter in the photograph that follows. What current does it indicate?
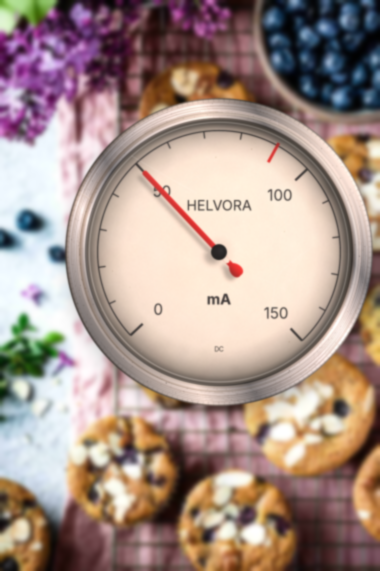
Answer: 50 mA
